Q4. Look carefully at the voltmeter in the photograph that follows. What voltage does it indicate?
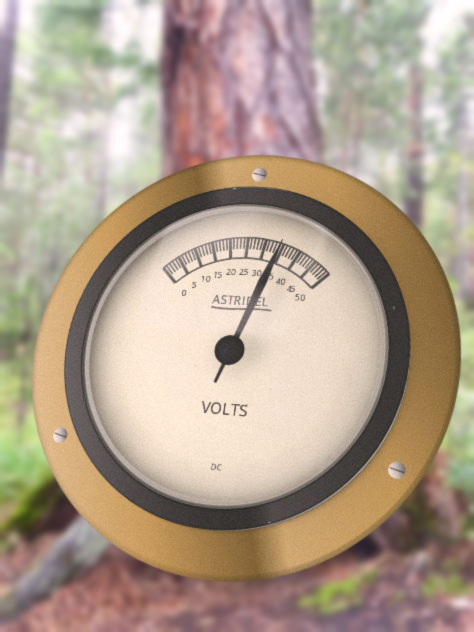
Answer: 35 V
